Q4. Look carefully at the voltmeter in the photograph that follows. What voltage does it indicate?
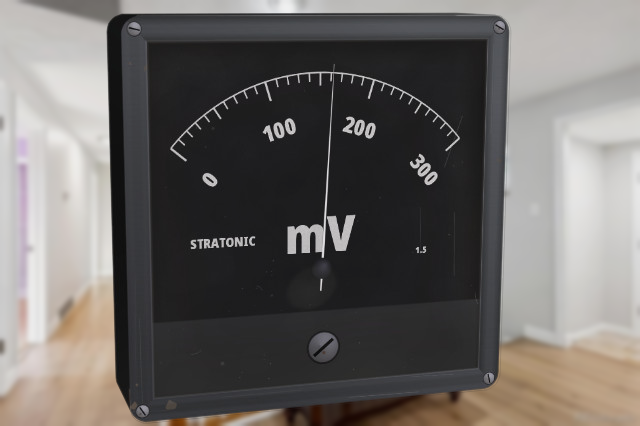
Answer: 160 mV
